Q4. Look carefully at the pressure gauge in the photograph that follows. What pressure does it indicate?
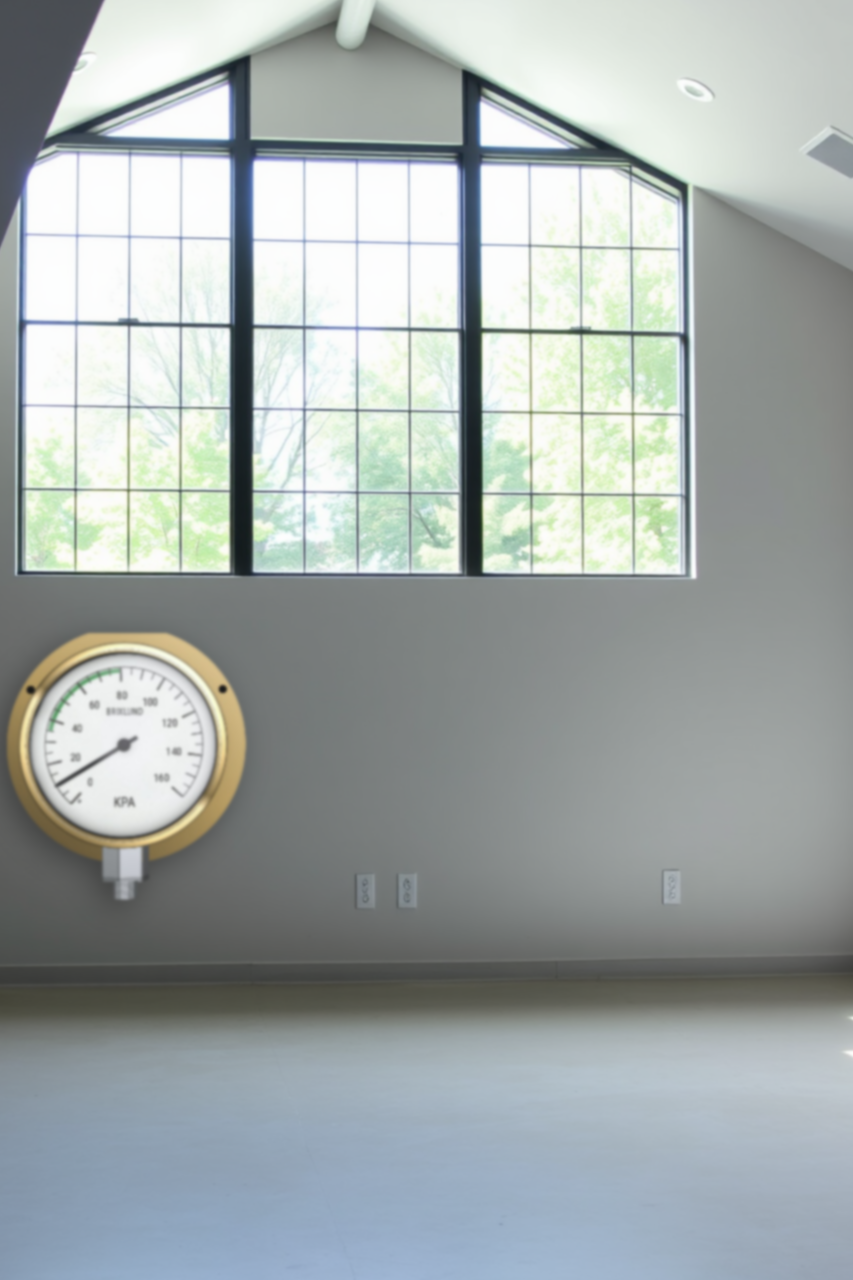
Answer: 10 kPa
